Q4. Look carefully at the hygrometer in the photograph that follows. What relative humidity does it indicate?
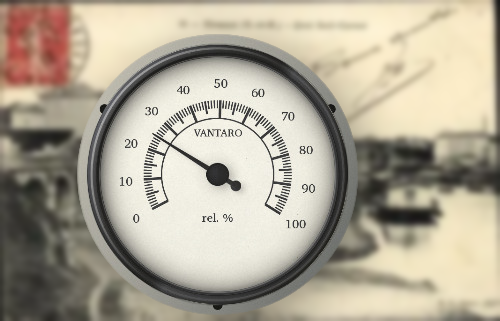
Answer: 25 %
